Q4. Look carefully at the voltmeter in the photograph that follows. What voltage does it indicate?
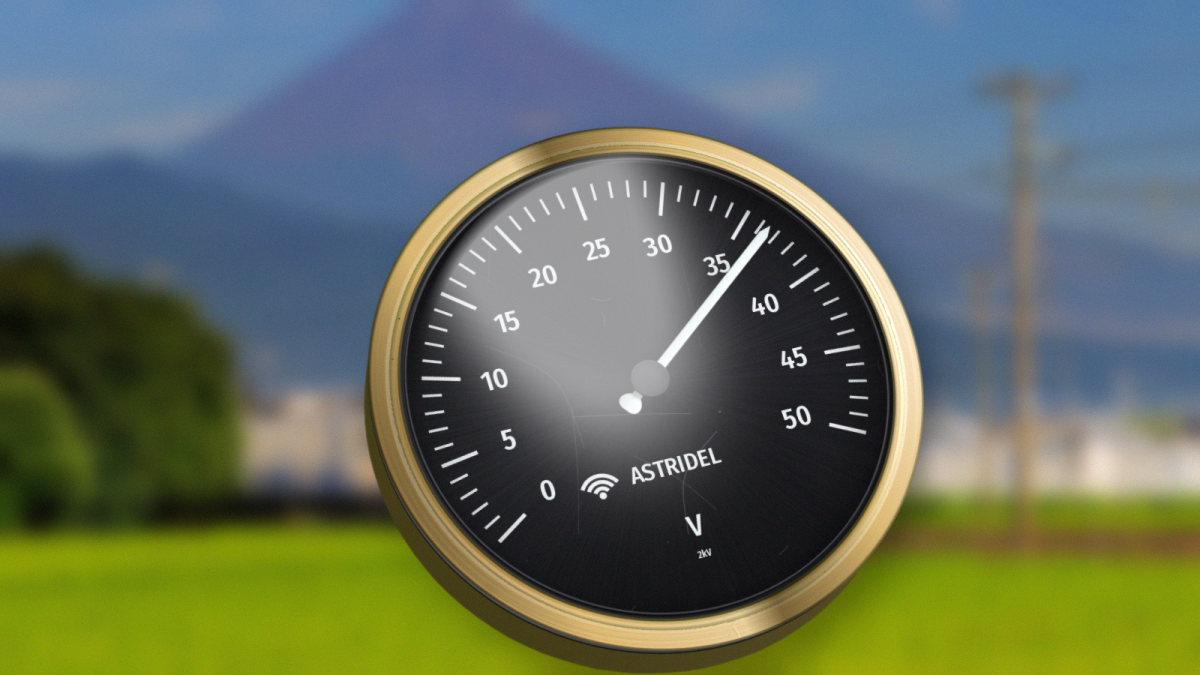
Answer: 36.5 V
